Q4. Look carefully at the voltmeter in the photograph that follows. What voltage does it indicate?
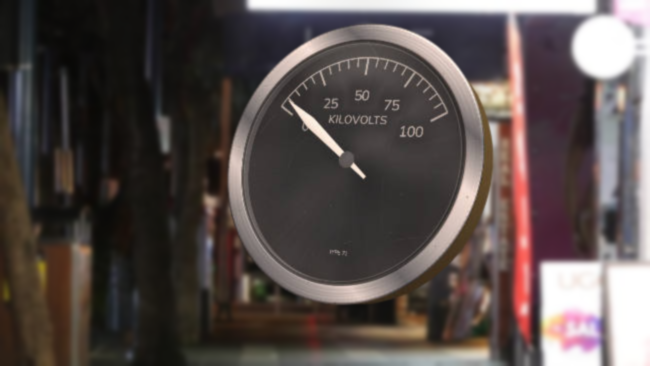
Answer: 5 kV
